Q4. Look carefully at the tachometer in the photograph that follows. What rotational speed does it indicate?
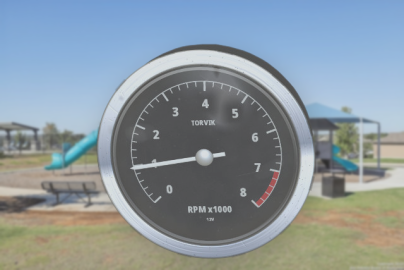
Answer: 1000 rpm
